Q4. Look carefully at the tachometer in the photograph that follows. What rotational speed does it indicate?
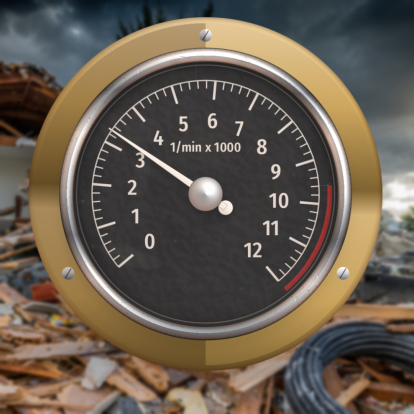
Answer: 3300 rpm
